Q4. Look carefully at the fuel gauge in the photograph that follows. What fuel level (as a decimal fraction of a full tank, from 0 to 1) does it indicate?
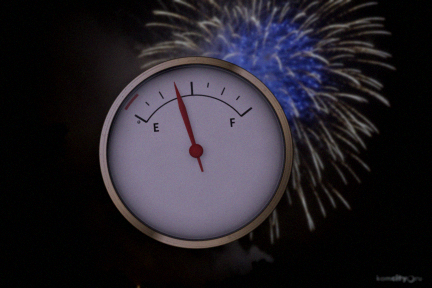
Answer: 0.375
